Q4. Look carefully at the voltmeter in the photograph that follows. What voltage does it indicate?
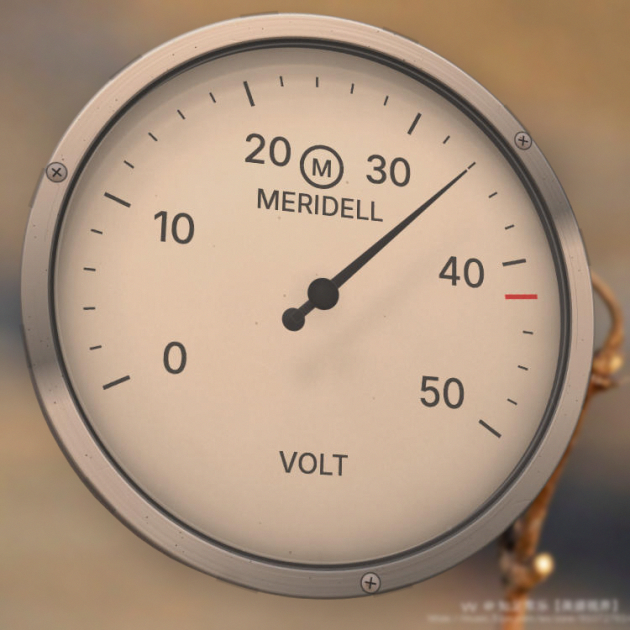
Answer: 34 V
